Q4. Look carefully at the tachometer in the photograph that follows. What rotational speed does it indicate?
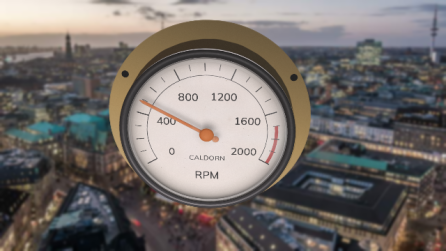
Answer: 500 rpm
